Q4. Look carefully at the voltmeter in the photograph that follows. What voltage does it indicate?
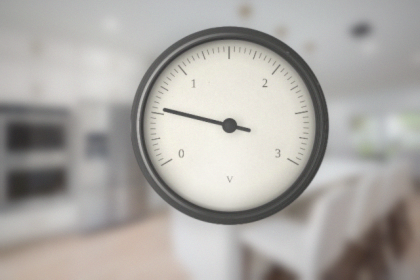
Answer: 0.55 V
